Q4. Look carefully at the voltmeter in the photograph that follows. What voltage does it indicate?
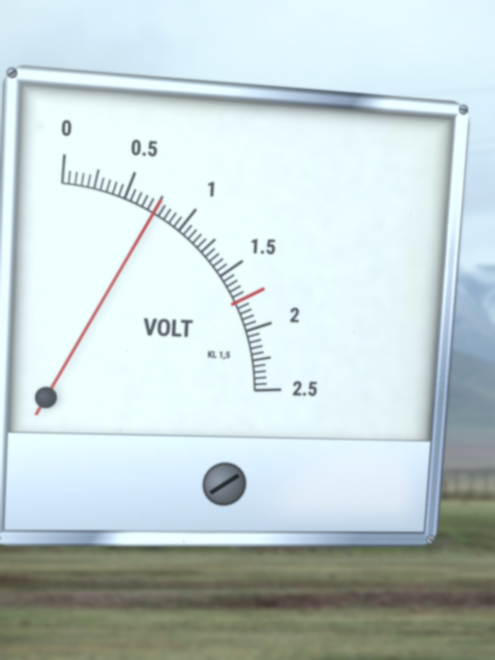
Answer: 0.75 V
